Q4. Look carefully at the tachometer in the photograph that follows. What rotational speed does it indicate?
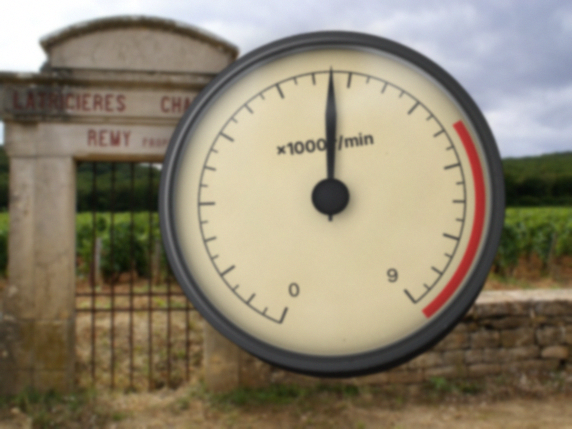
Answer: 4750 rpm
